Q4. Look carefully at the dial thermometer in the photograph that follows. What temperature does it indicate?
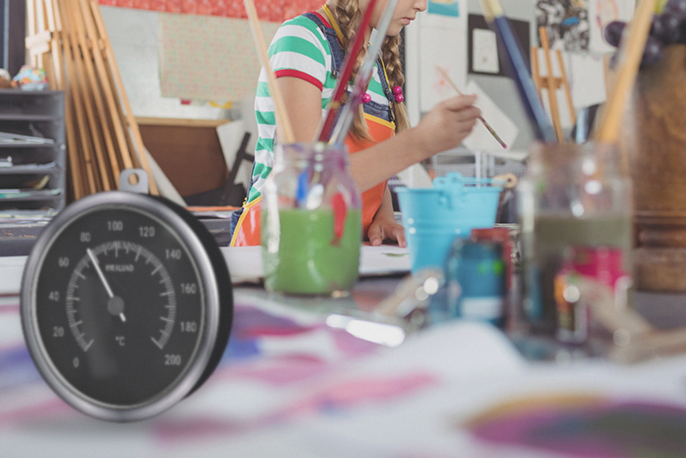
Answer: 80 °C
